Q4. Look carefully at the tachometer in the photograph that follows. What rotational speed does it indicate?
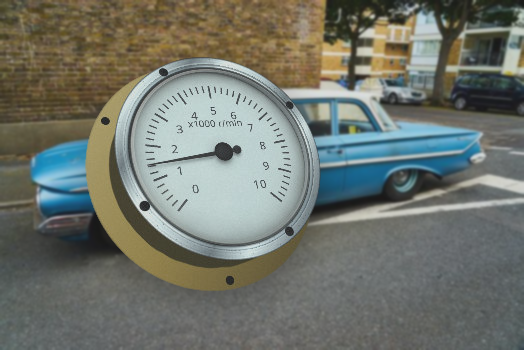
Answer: 1400 rpm
